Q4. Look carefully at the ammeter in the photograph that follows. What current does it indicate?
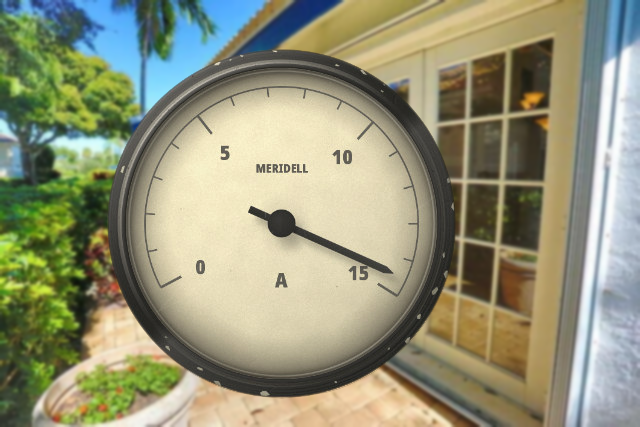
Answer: 14.5 A
